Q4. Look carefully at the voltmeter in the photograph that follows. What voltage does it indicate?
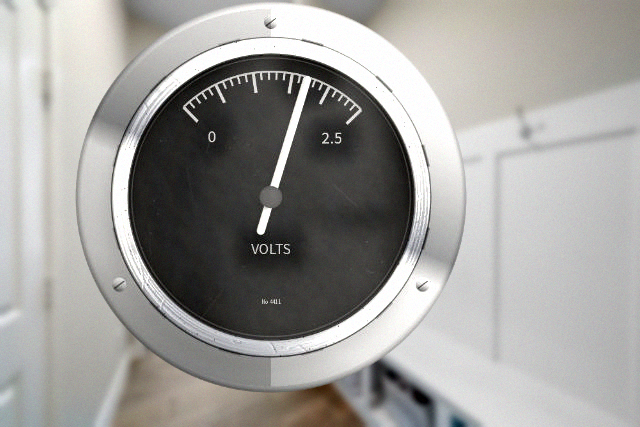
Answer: 1.7 V
